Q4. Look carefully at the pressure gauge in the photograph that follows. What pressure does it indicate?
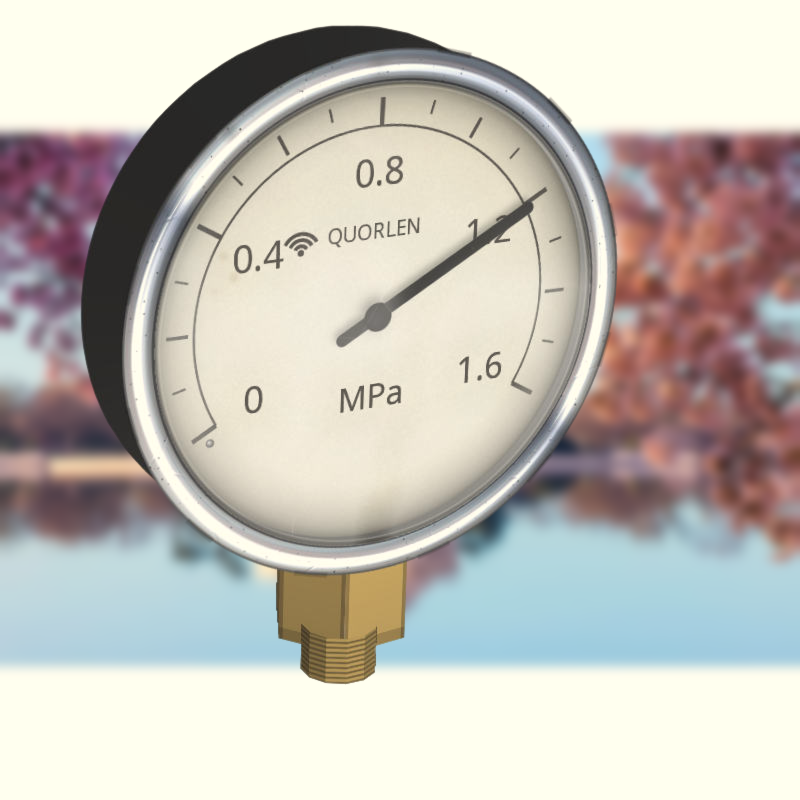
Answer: 1.2 MPa
